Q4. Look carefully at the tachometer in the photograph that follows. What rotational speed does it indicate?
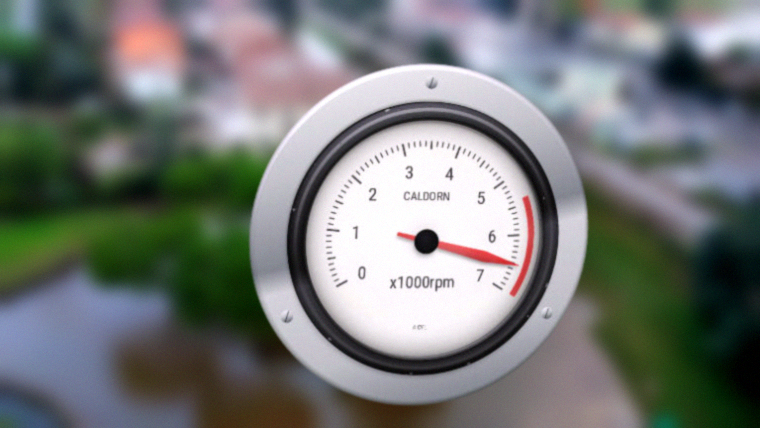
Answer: 6500 rpm
